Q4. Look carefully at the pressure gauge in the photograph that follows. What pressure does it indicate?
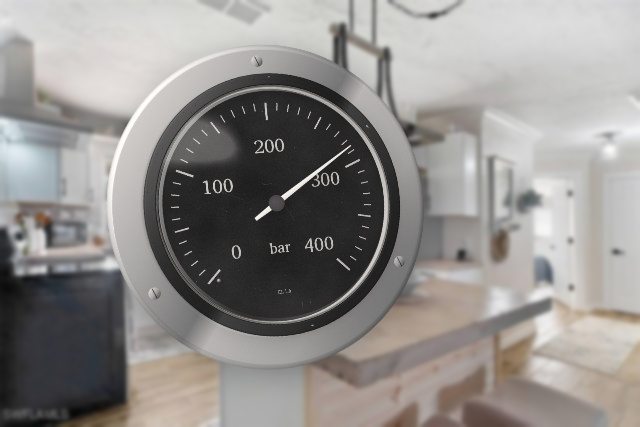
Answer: 285 bar
